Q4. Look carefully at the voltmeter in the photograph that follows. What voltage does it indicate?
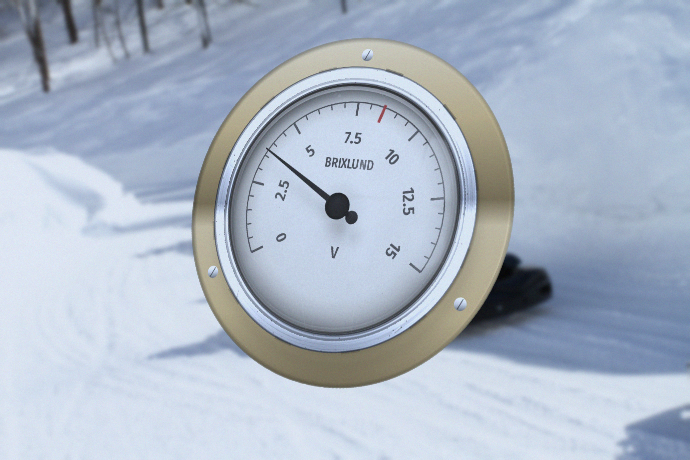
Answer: 3.75 V
